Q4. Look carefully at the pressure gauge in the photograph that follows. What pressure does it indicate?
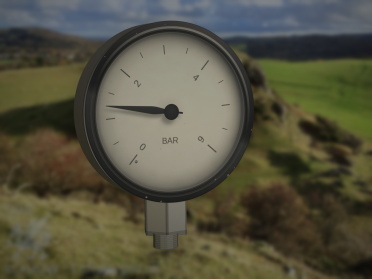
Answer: 1.25 bar
